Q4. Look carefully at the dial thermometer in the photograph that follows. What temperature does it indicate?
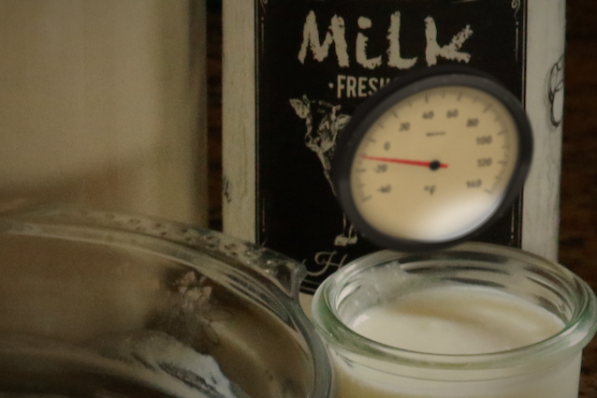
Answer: -10 °F
